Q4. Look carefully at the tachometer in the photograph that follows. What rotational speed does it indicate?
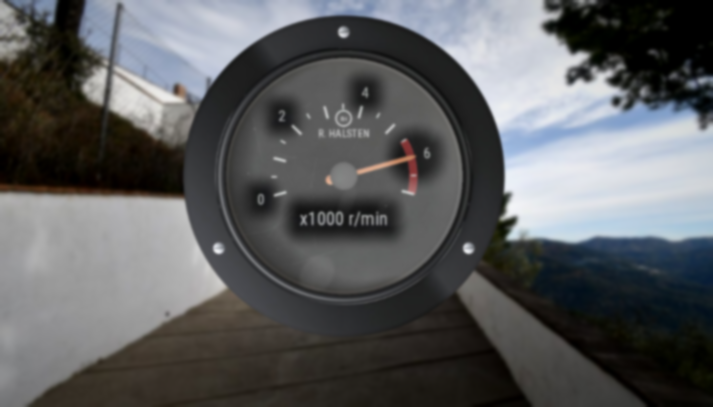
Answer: 6000 rpm
